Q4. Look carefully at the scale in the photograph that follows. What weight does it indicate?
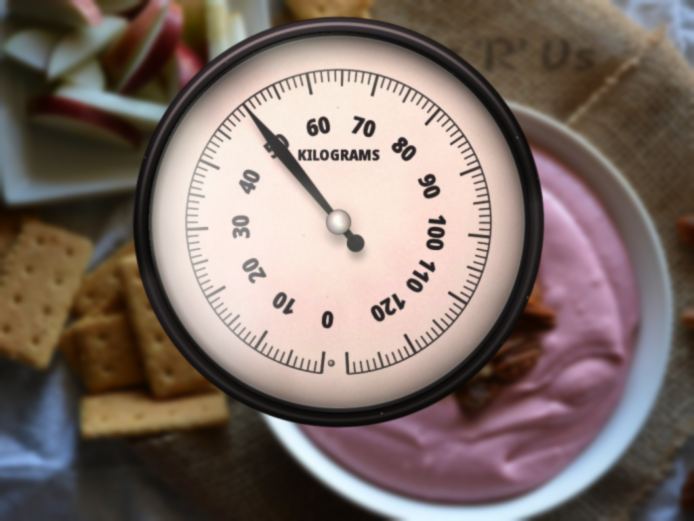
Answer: 50 kg
